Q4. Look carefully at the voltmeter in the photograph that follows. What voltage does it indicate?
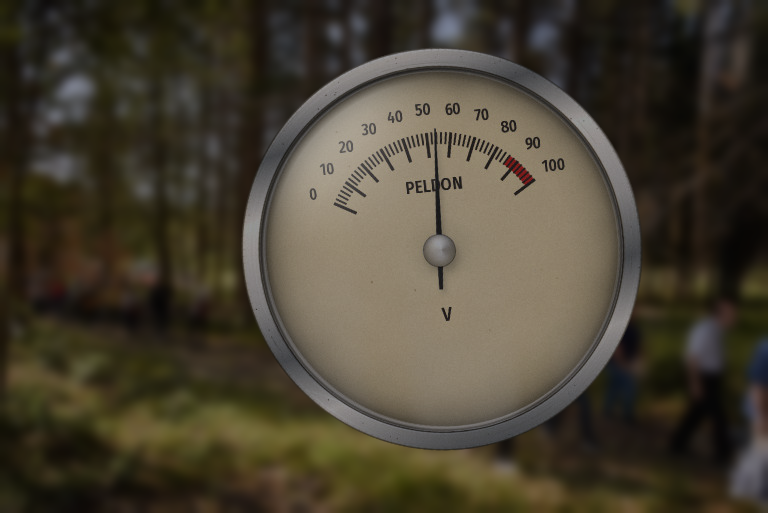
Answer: 54 V
